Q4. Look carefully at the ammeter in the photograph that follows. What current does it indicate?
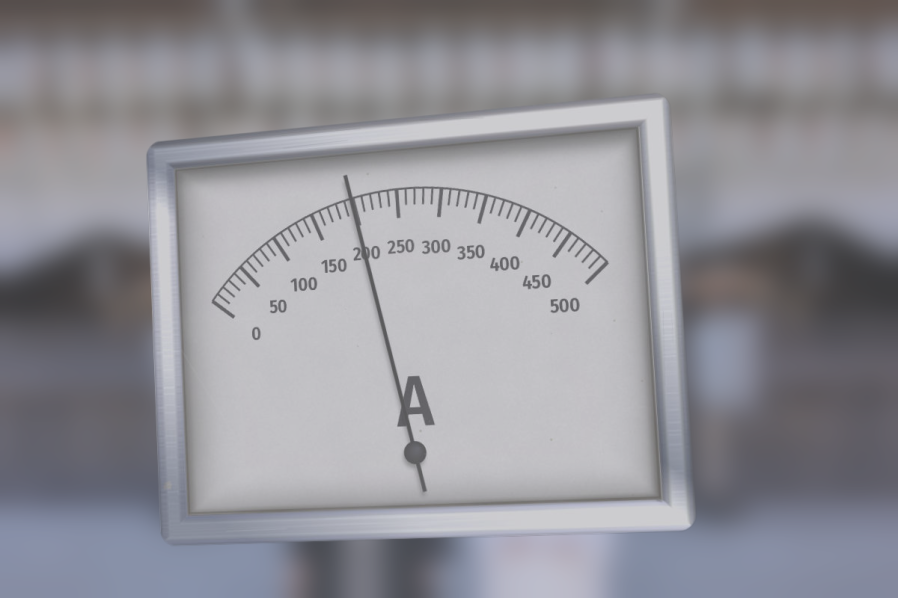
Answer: 200 A
